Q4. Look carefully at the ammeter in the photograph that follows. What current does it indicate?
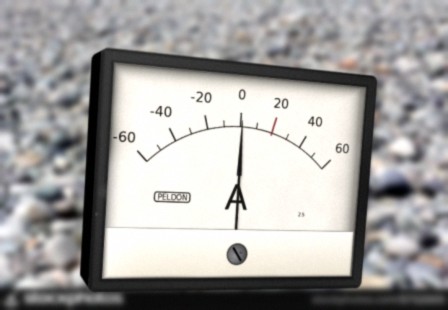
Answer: 0 A
